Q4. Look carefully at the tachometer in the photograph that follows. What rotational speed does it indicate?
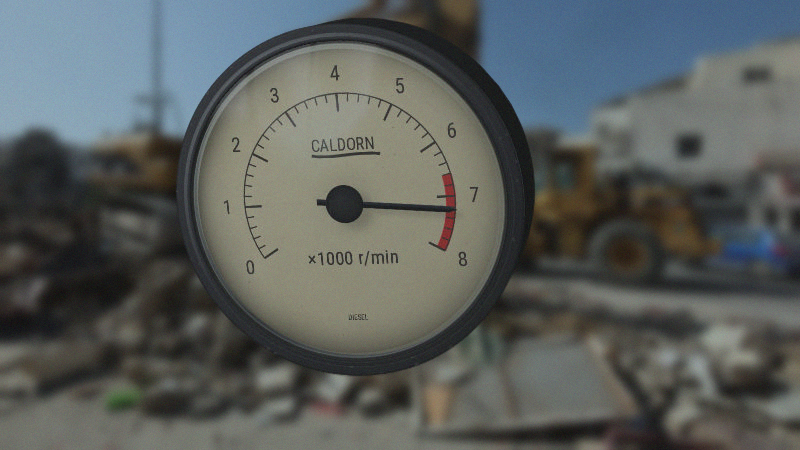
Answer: 7200 rpm
